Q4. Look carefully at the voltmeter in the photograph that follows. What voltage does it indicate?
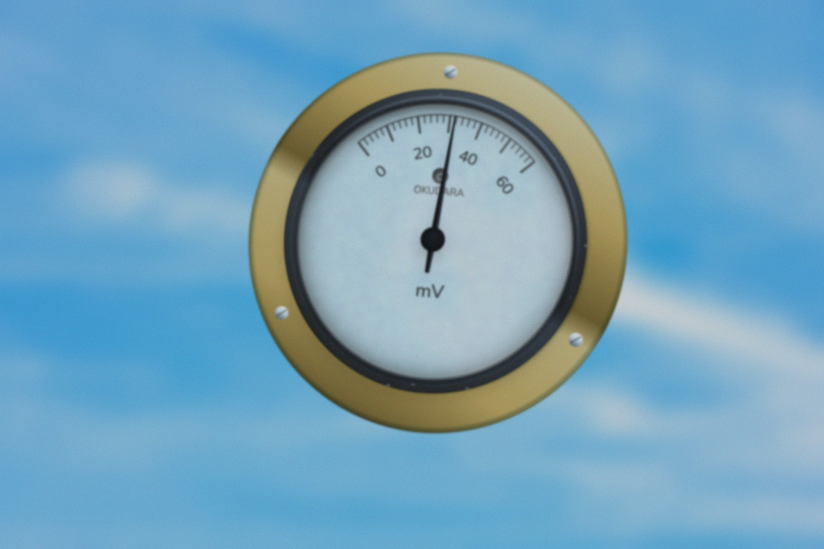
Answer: 32 mV
